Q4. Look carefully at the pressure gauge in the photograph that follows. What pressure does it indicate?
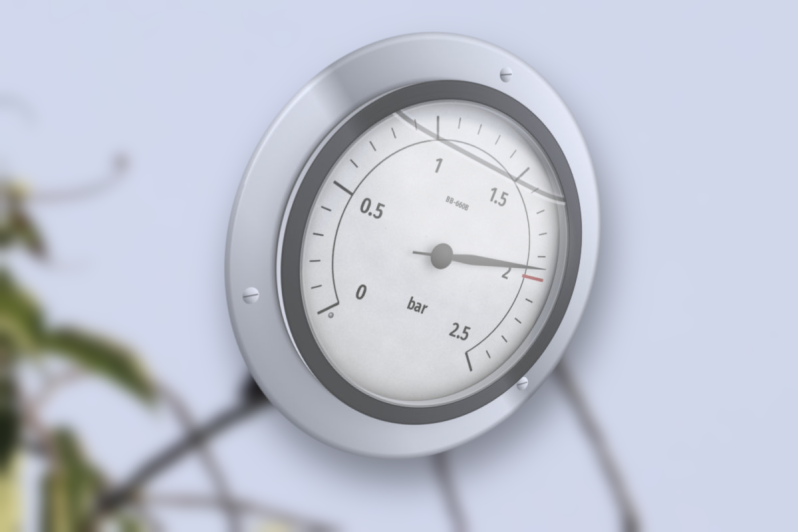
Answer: 1.95 bar
